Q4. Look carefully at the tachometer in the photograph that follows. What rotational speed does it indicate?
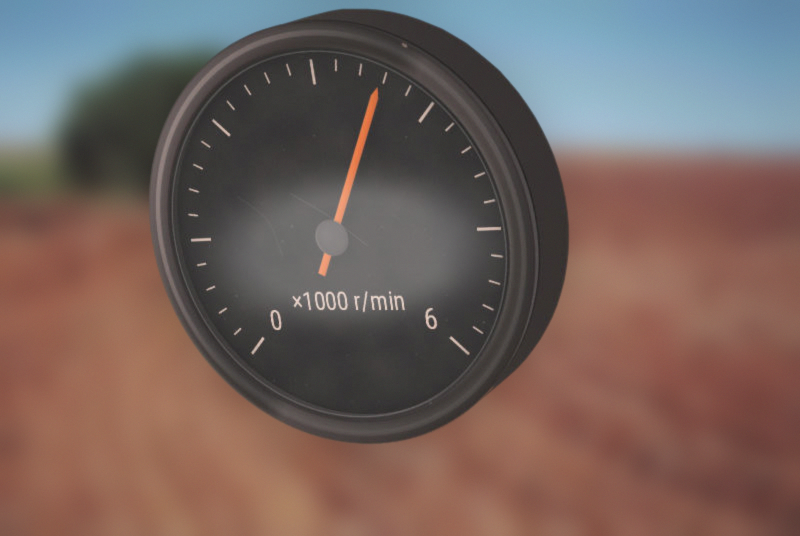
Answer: 3600 rpm
